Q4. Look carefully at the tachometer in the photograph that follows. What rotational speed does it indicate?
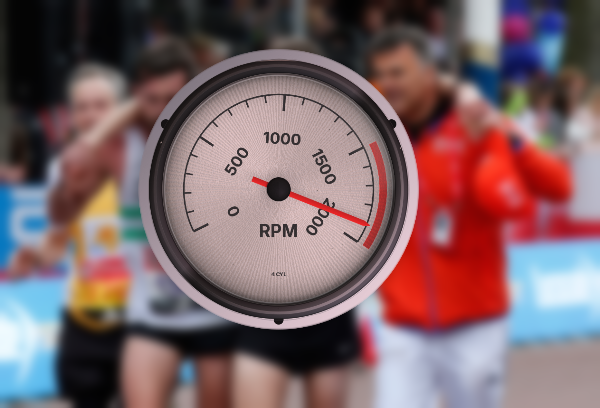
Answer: 1900 rpm
